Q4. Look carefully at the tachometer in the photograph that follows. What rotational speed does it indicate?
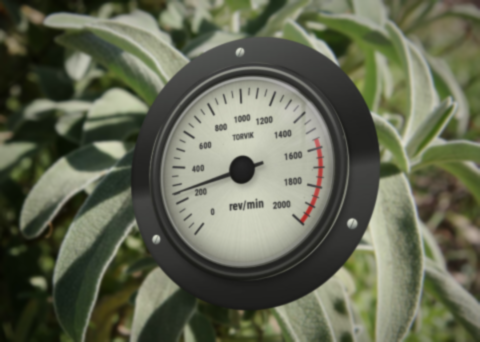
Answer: 250 rpm
